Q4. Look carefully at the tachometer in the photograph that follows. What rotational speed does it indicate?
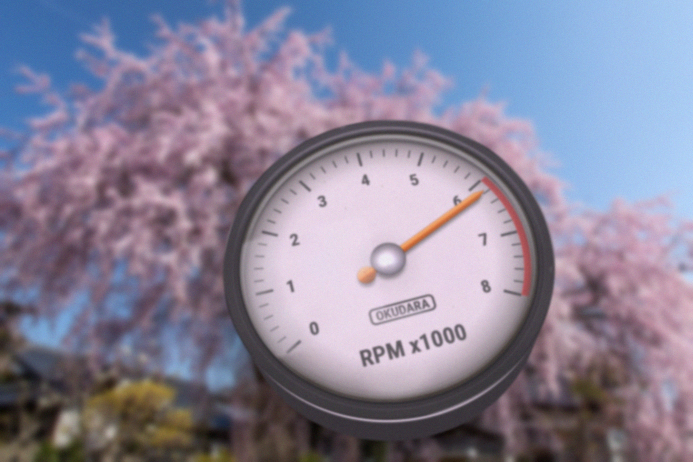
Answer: 6200 rpm
